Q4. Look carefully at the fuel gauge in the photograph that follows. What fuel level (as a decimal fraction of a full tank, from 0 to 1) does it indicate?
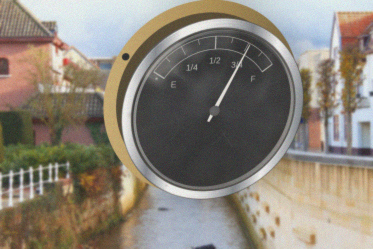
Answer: 0.75
